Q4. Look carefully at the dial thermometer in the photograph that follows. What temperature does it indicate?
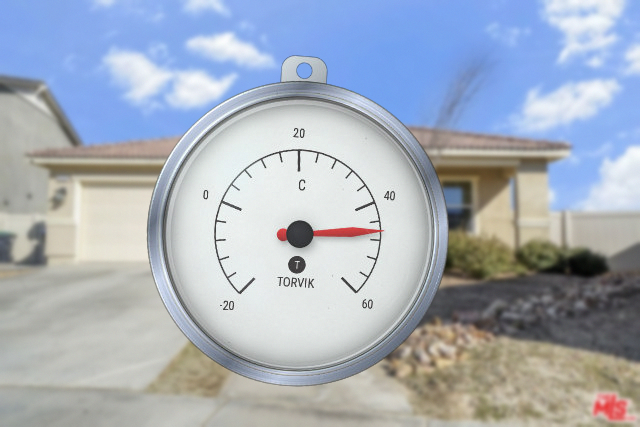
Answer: 46 °C
